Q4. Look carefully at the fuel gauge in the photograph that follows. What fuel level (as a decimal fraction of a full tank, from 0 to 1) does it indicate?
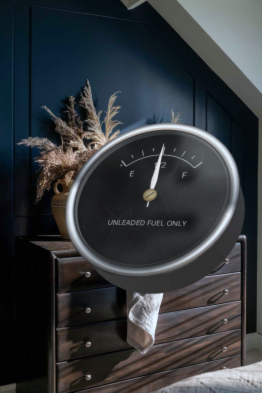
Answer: 0.5
